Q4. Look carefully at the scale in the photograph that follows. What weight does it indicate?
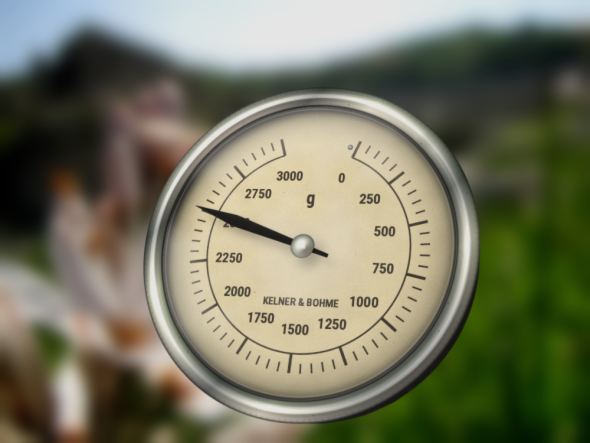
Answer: 2500 g
